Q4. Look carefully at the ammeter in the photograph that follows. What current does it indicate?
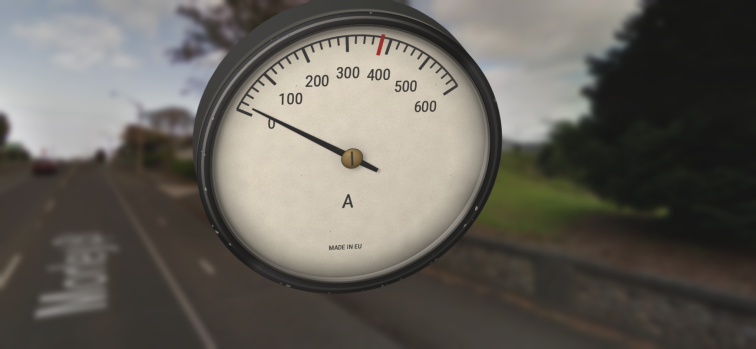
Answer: 20 A
